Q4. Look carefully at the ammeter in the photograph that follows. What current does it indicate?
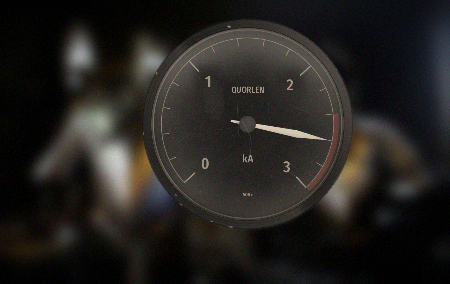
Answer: 2.6 kA
